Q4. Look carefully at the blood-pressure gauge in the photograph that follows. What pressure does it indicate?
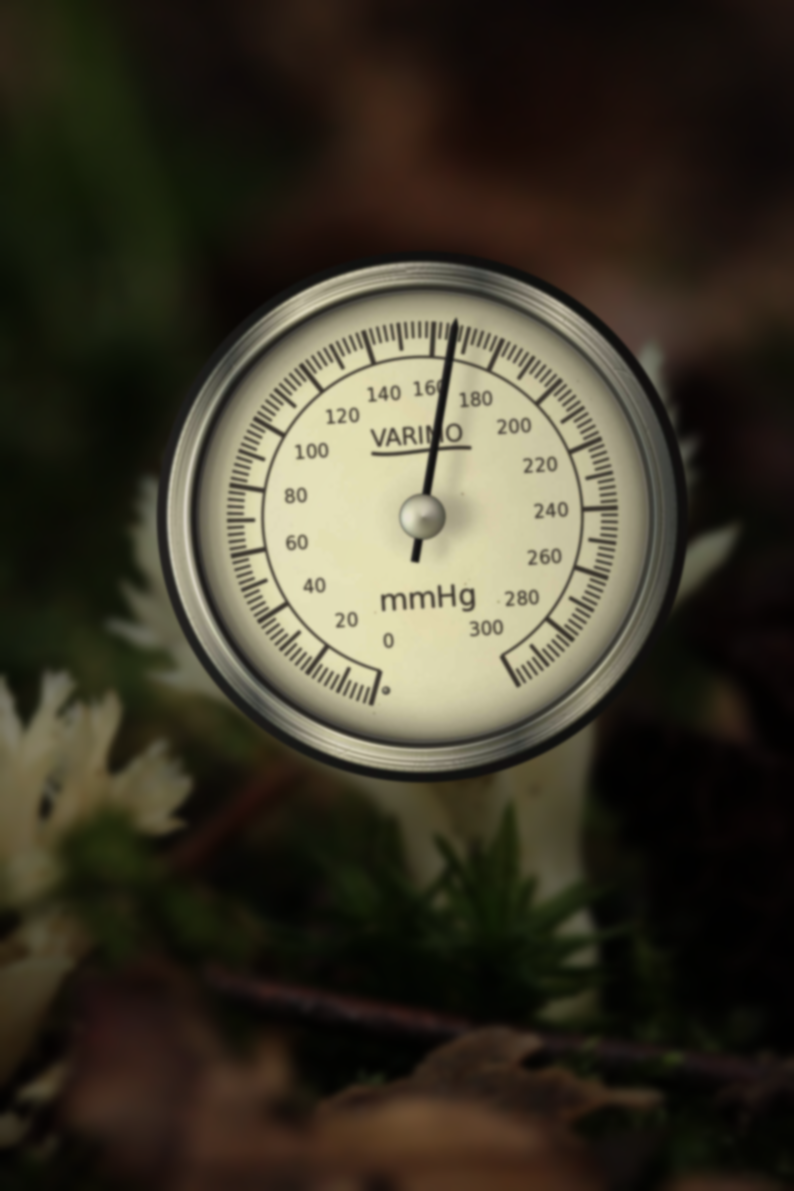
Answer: 166 mmHg
